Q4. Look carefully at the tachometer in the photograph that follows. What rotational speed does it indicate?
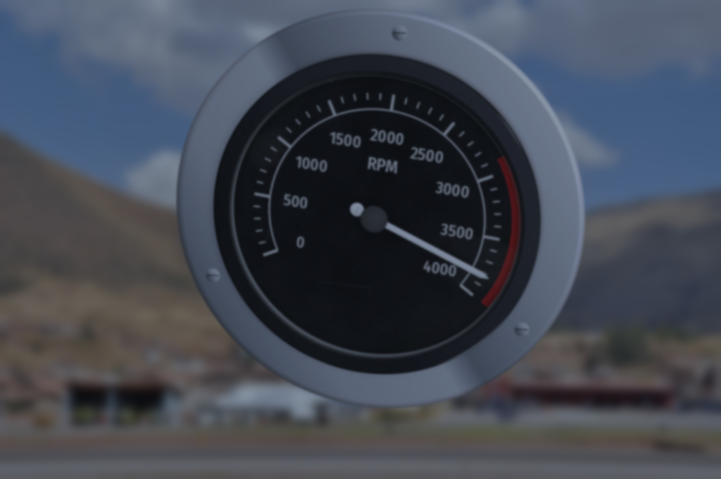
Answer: 3800 rpm
